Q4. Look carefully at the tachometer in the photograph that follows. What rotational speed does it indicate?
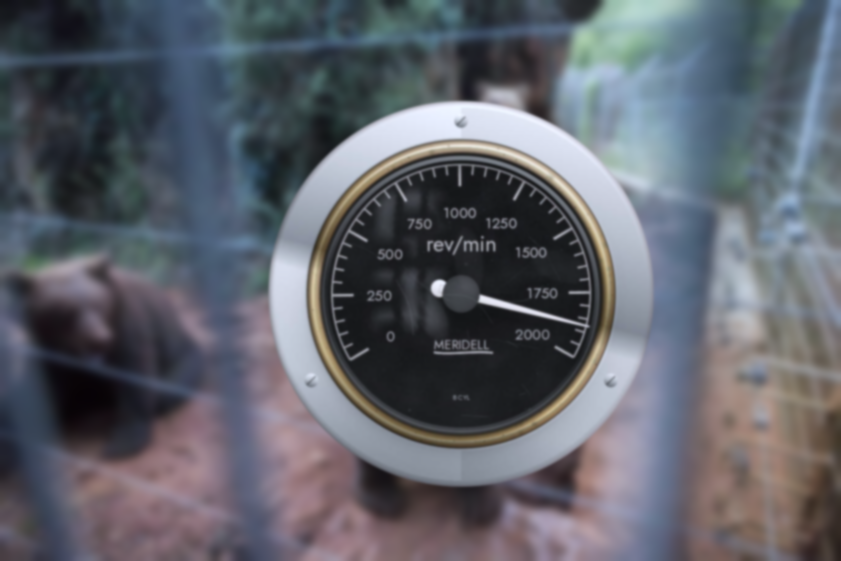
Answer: 1875 rpm
